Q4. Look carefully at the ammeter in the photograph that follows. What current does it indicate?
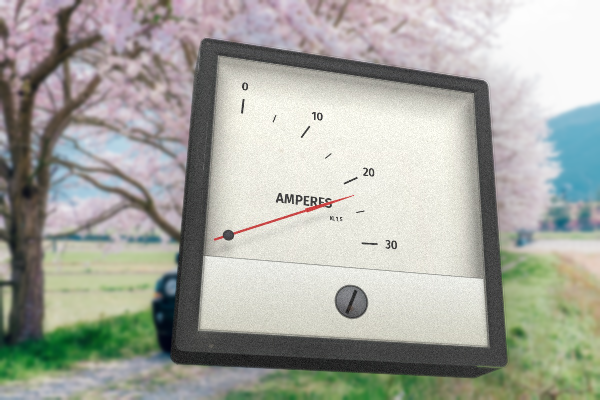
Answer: 22.5 A
